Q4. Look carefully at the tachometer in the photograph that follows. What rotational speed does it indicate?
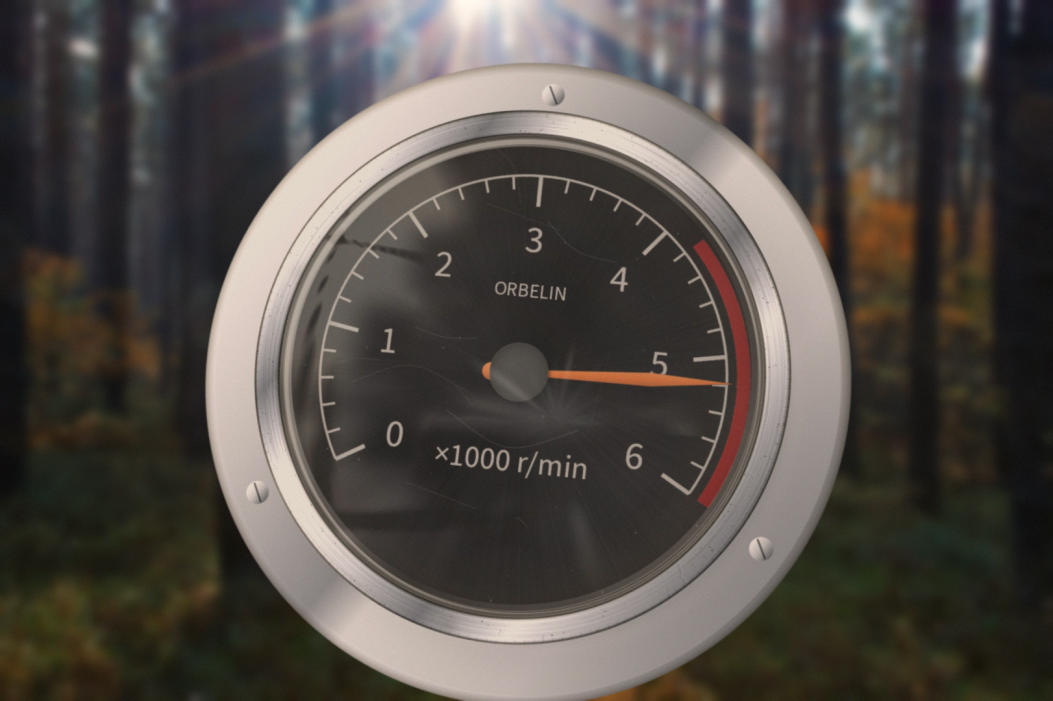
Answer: 5200 rpm
